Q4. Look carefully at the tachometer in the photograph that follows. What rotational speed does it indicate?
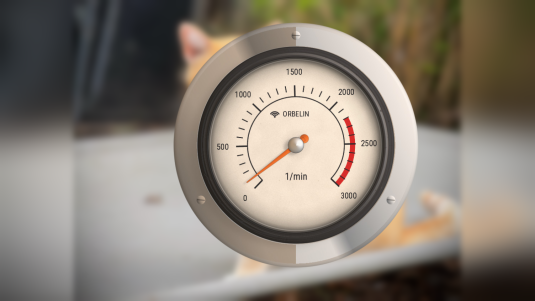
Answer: 100 rpm
